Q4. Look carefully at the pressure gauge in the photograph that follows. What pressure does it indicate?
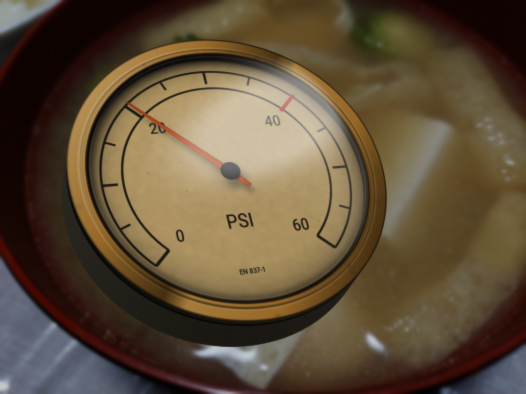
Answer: 20 psi
